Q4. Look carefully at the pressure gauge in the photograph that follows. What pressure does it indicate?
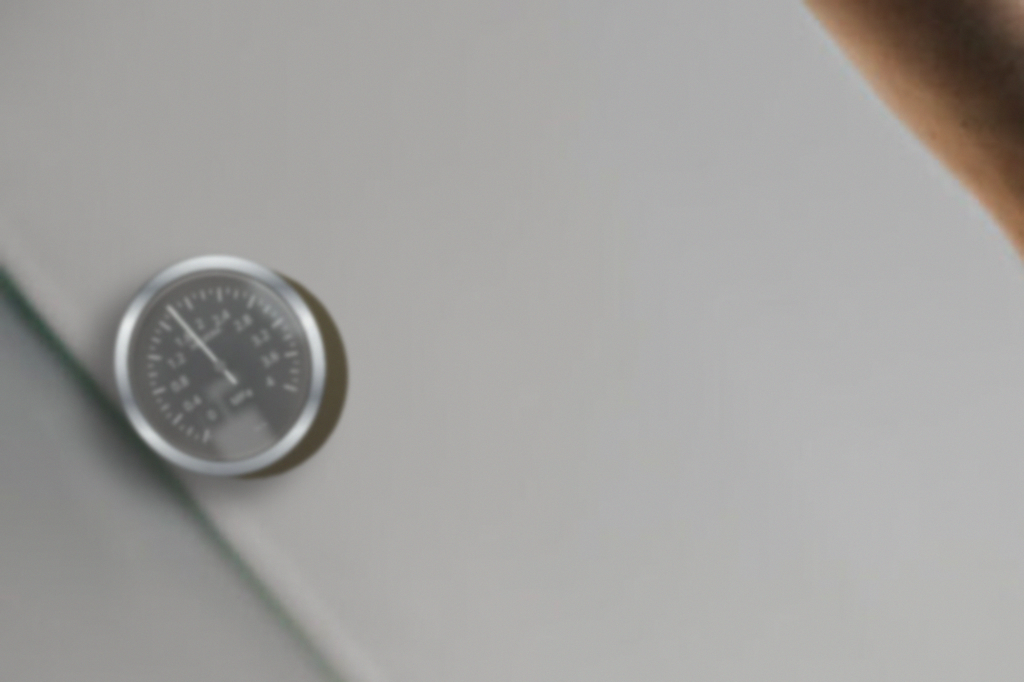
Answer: 1.8 MPa
